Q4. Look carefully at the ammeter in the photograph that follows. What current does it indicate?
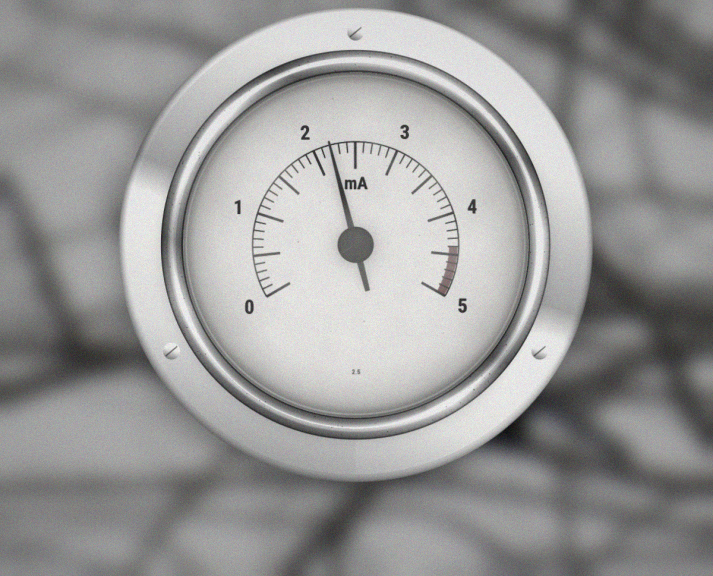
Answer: 2.2 mA
